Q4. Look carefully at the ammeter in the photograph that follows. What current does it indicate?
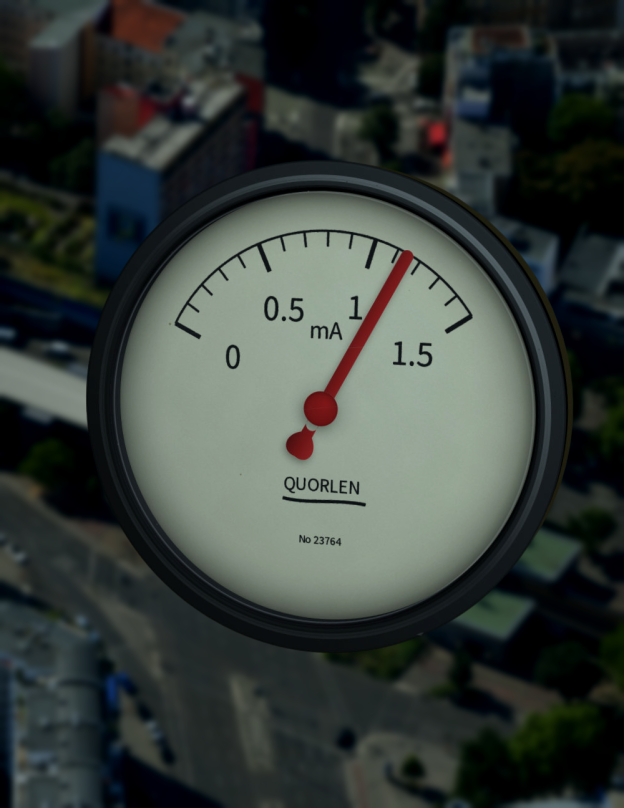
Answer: 1.15 mA
